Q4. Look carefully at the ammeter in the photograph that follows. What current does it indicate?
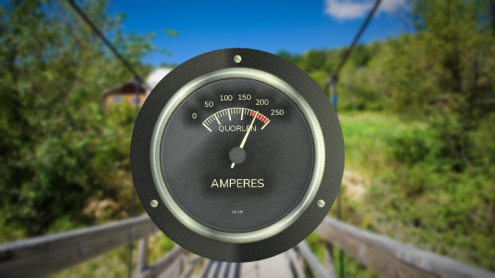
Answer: 200 A
